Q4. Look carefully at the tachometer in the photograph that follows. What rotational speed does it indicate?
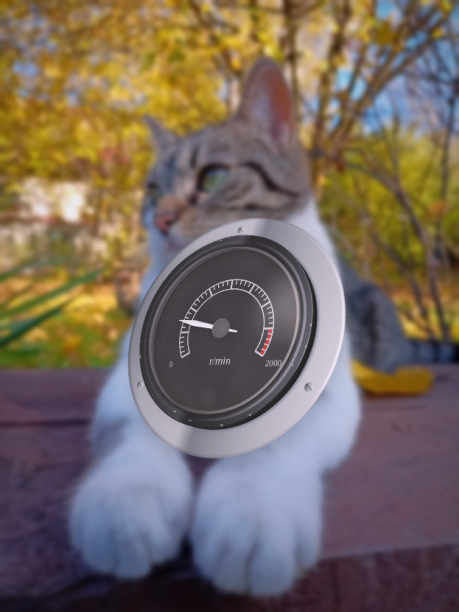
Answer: 350 rpm
